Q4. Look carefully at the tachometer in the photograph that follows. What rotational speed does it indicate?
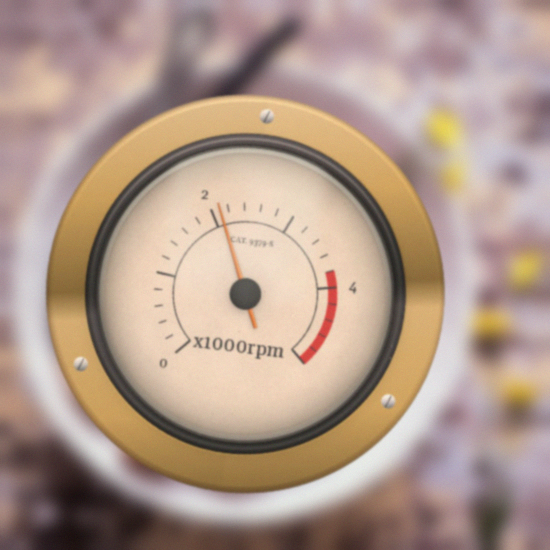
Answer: 2100 rpm
